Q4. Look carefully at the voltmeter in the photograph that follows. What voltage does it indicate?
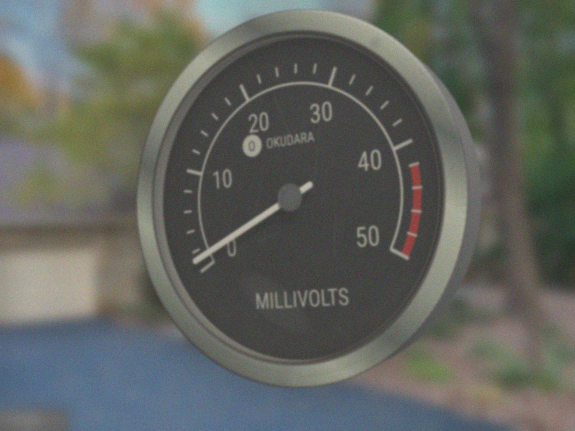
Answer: 1 mV
